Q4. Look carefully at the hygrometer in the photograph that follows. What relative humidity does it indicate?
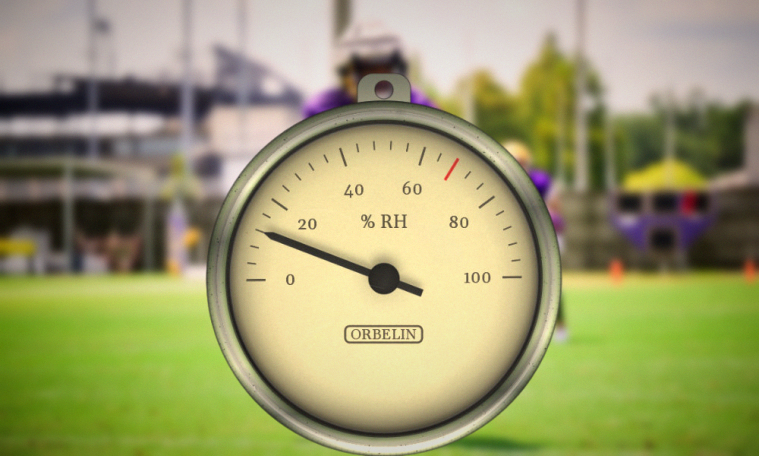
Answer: 12 %
